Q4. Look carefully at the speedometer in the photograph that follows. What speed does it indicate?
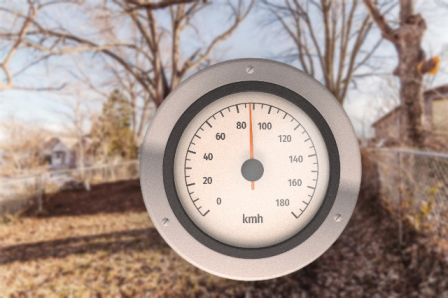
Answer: 87.5 km/h
